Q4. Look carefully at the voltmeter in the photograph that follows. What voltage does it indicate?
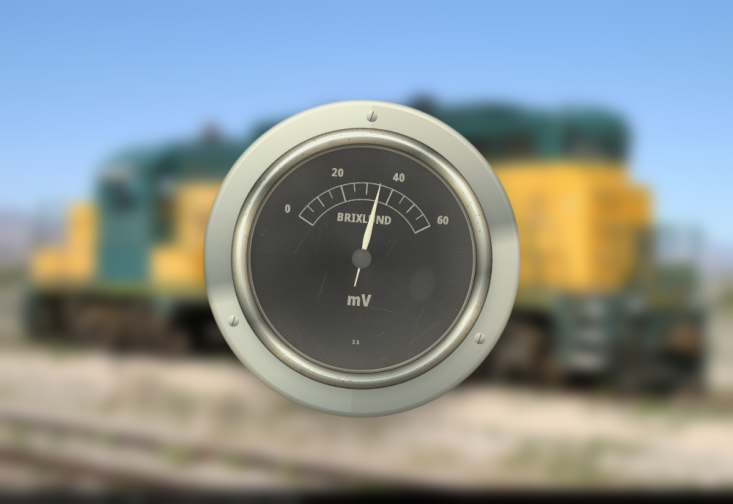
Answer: 35 mV
